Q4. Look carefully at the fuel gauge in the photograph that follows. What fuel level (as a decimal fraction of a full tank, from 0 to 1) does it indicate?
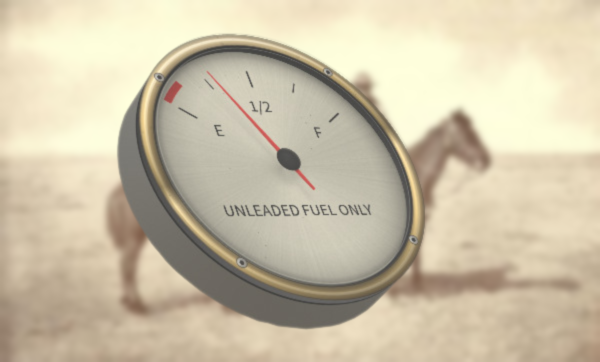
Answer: 0.25
